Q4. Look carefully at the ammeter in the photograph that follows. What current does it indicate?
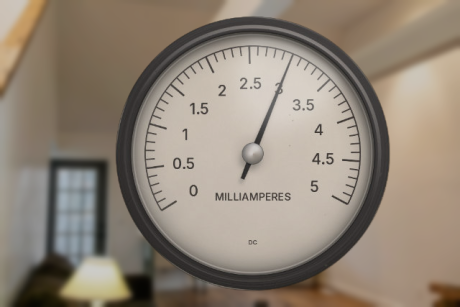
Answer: 3 mA
